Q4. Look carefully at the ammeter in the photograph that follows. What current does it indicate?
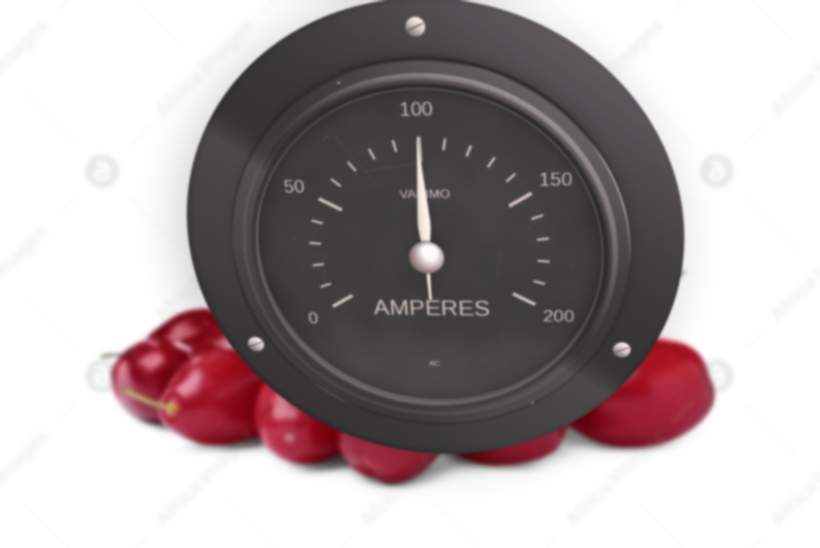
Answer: 100 A
